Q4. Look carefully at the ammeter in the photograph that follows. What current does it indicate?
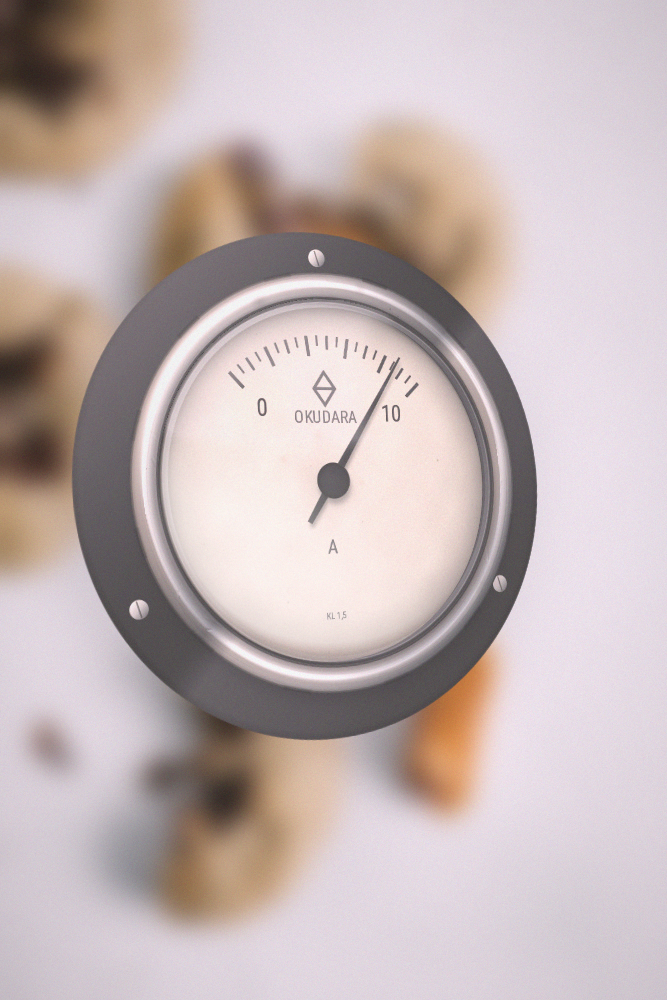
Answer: 8.5 A
